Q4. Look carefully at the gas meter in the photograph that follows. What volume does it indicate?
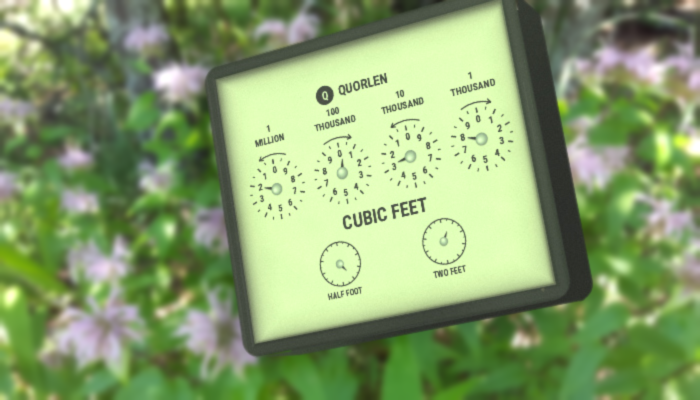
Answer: 202800 ft³
